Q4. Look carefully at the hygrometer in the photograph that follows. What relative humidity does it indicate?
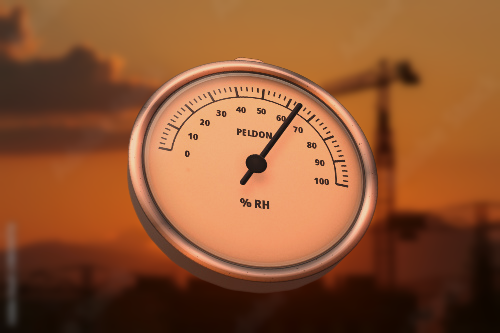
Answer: 64 %
